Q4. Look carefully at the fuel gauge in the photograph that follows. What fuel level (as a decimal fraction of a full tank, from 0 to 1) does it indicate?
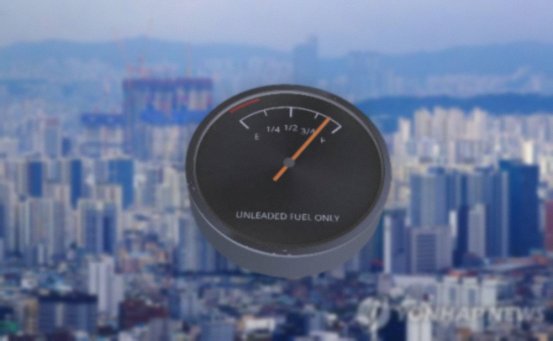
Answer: 0.875
